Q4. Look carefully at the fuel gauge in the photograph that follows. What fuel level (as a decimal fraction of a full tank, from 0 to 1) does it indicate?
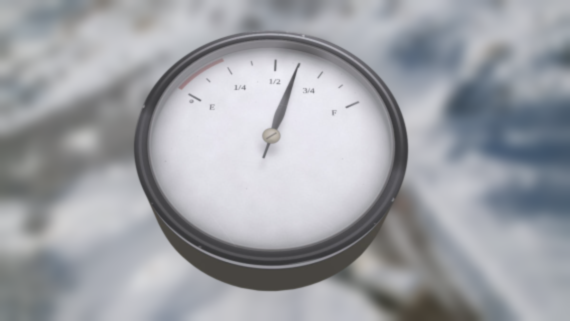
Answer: 0.625
